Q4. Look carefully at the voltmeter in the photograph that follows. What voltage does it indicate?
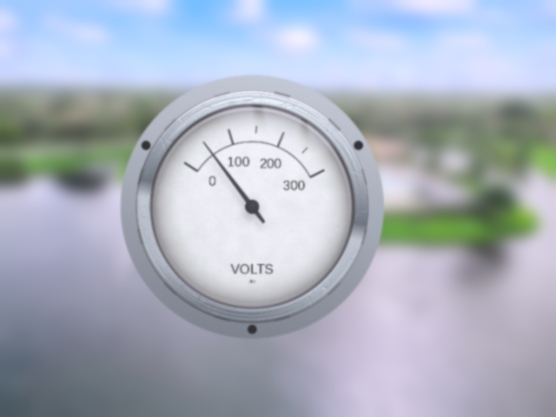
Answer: 50 V
